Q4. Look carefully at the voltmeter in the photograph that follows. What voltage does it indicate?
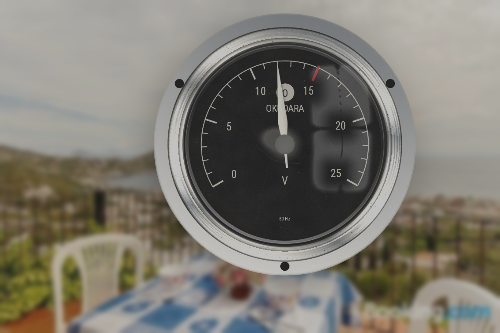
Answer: 12 V
